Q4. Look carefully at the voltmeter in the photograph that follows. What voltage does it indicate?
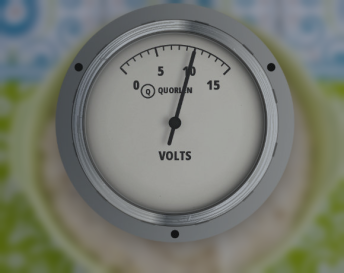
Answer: 10 V
